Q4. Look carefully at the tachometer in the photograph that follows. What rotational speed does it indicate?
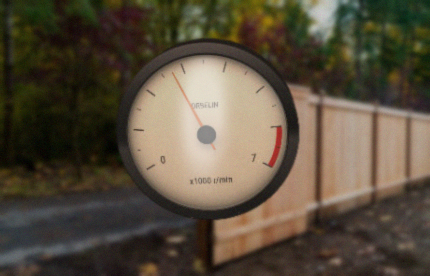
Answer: 2750 rpm
